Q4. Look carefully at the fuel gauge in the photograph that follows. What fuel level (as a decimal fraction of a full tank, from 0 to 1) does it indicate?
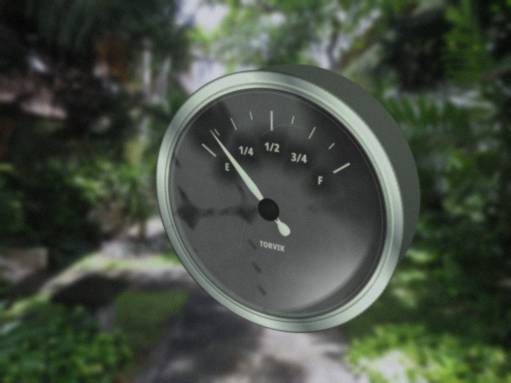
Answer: 0.125
